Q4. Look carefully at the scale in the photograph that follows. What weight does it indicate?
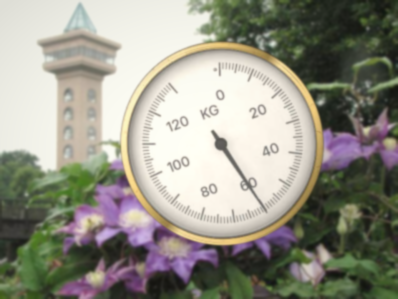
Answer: 60 kg
